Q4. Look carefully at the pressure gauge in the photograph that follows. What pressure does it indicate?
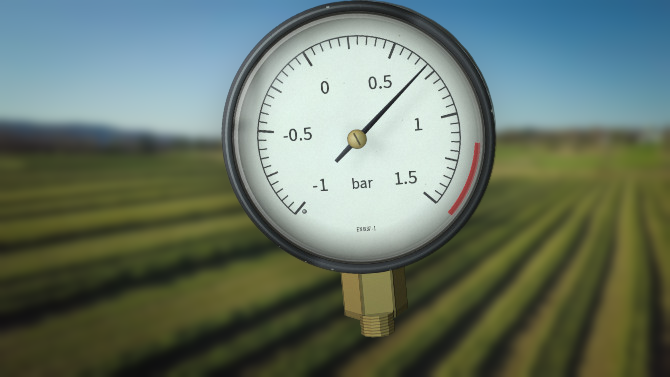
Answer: 0.7 bar
